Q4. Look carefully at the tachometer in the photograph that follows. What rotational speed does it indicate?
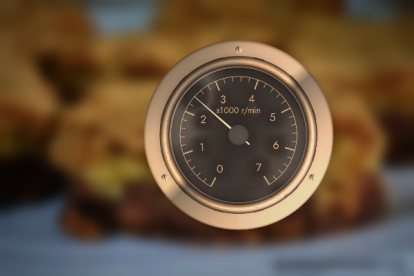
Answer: 2400 rpm
